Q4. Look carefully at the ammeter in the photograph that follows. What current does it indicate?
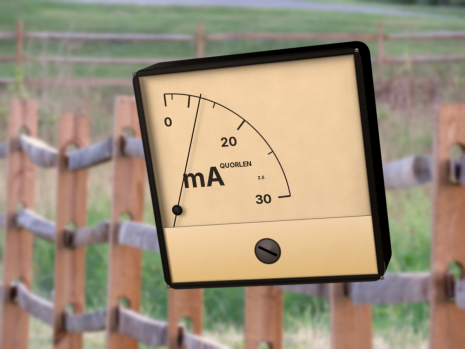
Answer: 12.5 mA
